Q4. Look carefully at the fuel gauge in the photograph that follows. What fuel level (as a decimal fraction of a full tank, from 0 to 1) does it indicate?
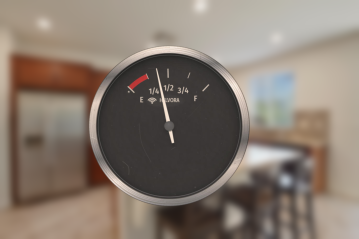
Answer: 0.375
